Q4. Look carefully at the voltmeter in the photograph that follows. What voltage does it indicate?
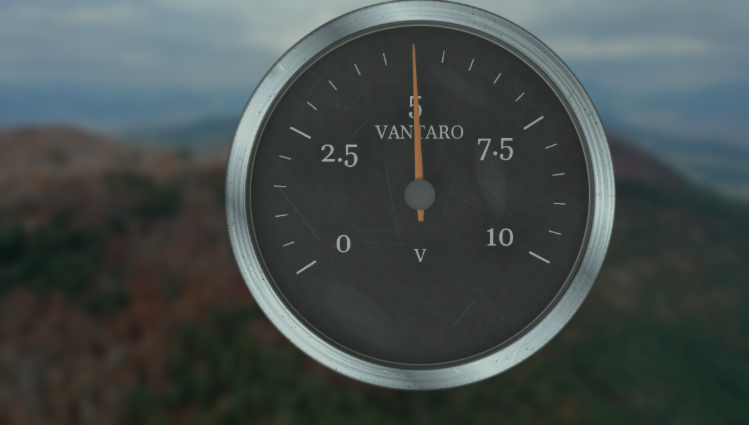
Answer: 5 V
